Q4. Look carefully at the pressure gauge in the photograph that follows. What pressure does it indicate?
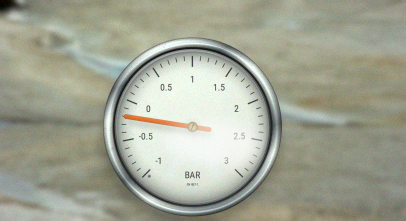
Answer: -0.2 bar
